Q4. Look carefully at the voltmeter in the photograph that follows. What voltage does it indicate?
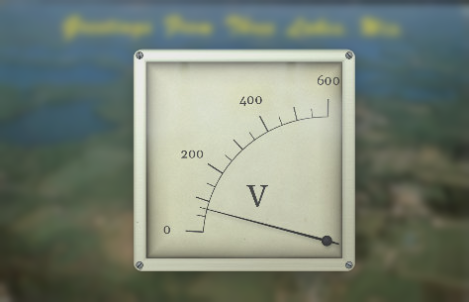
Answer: 75 V
